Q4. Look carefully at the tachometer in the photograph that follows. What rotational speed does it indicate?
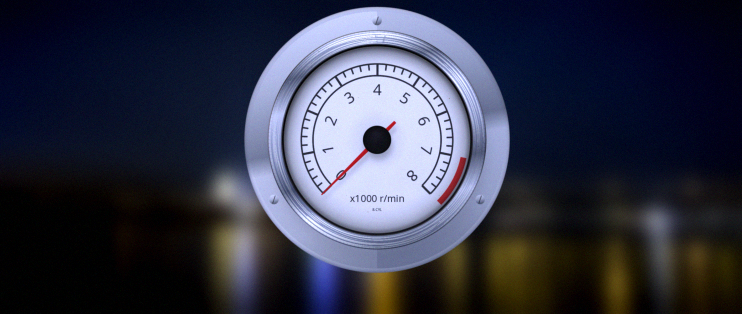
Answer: 0 rpm
